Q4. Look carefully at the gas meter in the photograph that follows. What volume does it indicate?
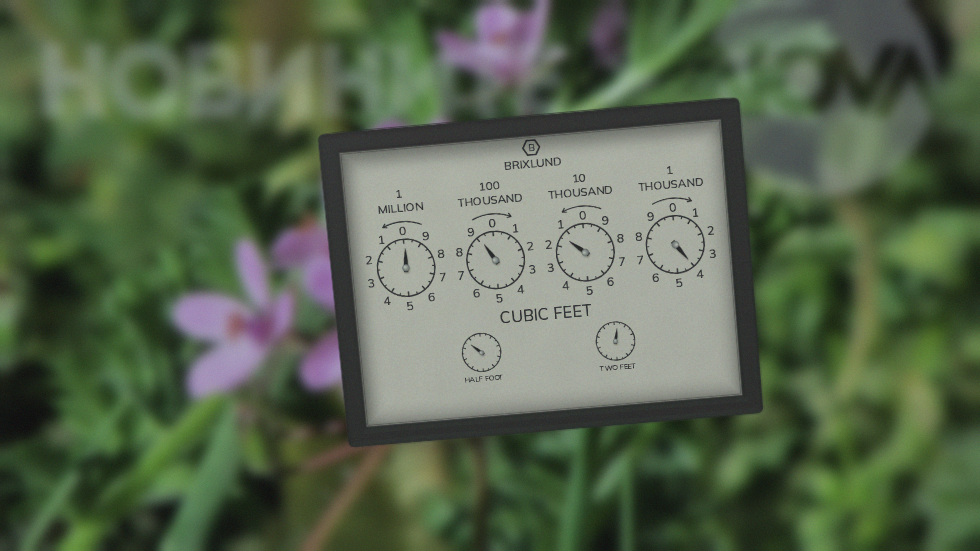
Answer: 991400 ft³
